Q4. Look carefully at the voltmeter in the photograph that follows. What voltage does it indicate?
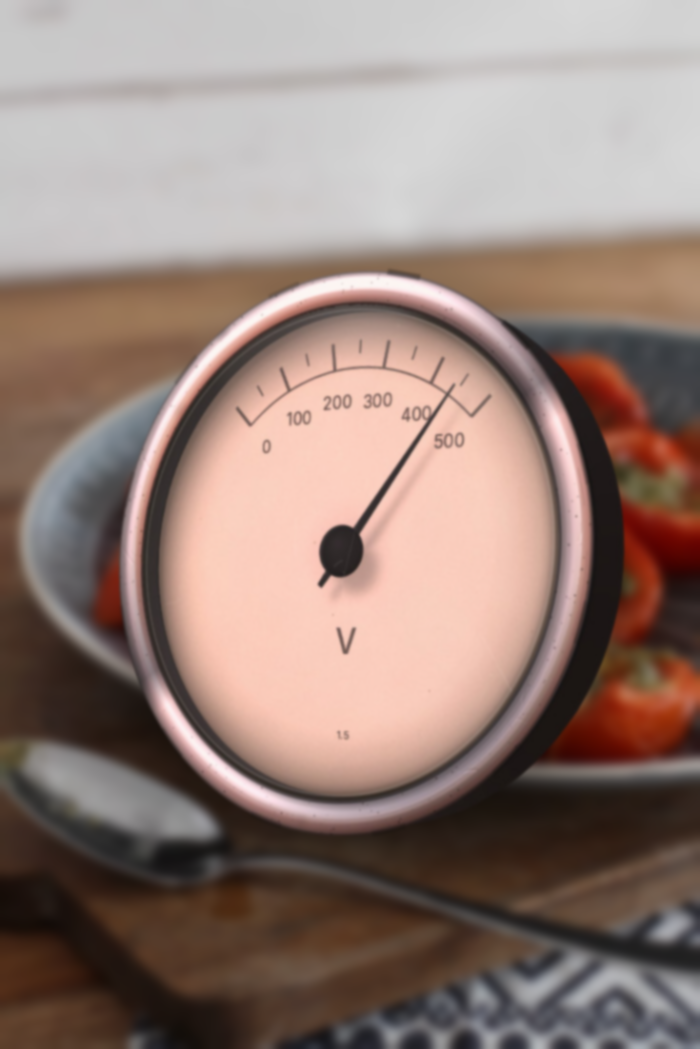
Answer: 450 V
